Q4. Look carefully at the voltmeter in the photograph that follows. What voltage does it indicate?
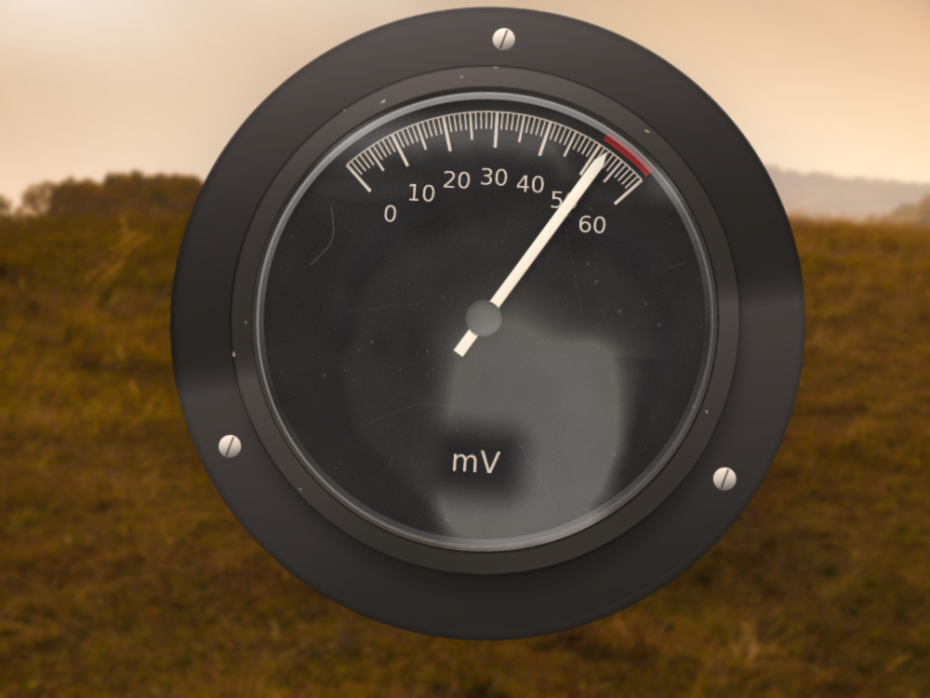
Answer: 52 mV
